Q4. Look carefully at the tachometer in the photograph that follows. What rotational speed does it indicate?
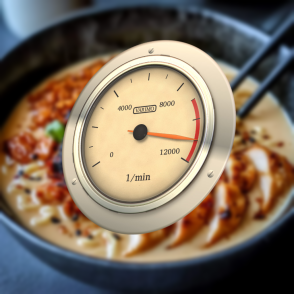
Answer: 11000 rpm
